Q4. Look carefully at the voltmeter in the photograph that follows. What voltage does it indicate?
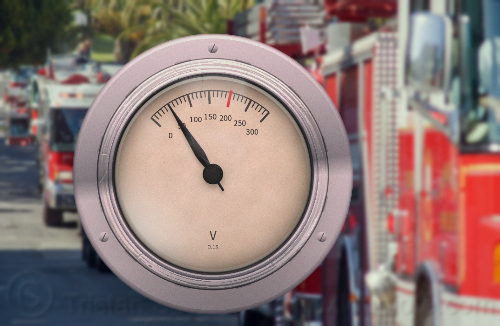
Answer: 50 V
